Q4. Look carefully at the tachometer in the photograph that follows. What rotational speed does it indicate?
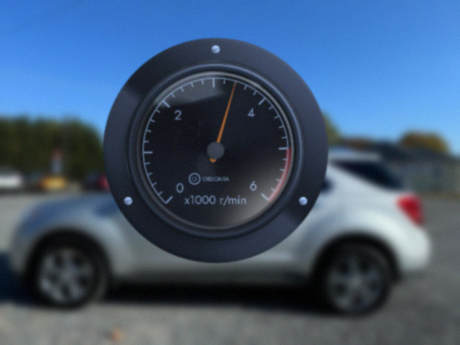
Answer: 3400 rpm
